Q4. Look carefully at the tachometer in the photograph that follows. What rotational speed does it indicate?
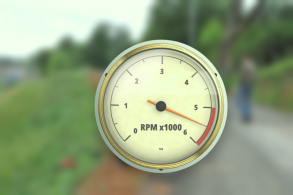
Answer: 5500 rpm
